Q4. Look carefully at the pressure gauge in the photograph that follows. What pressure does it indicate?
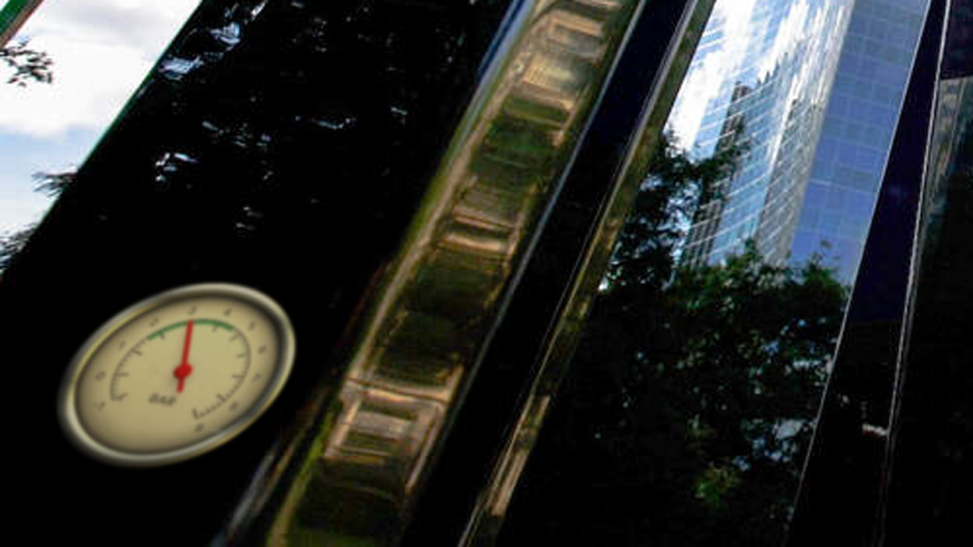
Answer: 3 bar
